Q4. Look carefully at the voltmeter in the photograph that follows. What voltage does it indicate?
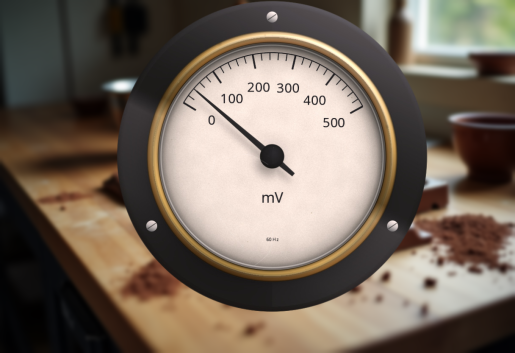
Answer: 40 mV
